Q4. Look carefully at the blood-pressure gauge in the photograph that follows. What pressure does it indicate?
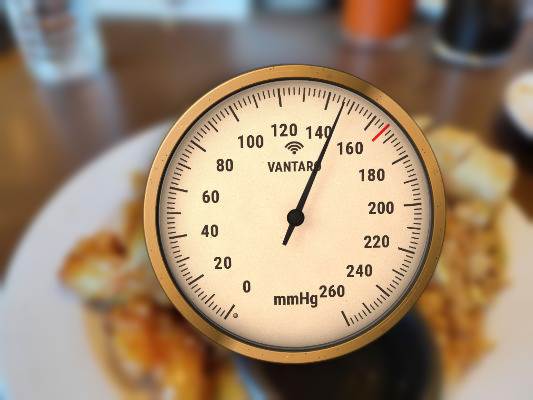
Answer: 146 mmHg
